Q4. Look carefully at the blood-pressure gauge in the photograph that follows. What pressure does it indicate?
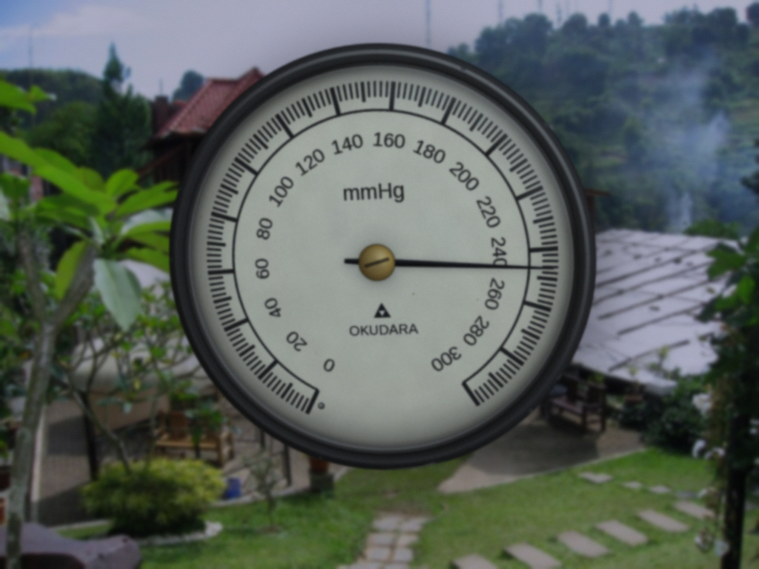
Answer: 246 mmHg
